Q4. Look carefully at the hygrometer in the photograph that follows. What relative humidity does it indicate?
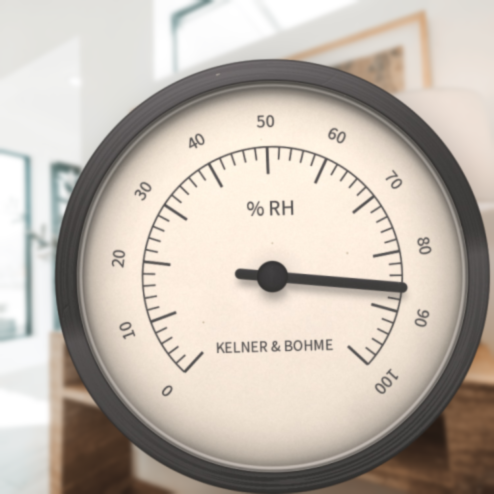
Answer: 86 %
